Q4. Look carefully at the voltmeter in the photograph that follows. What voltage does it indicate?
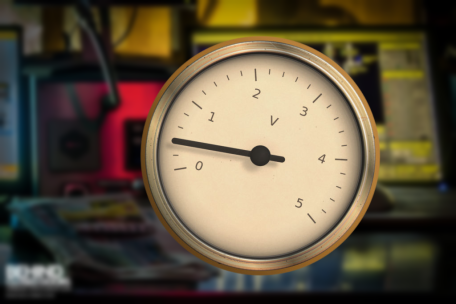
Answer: 0.4 V
